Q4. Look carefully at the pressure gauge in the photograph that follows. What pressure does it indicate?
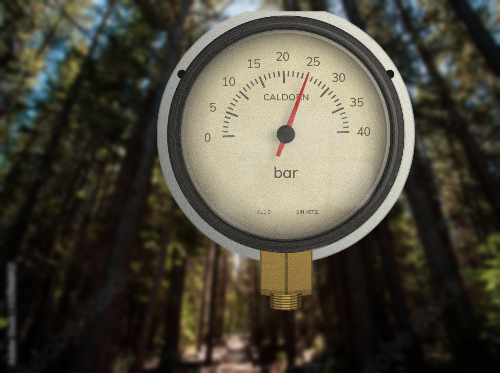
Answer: 25 bar
